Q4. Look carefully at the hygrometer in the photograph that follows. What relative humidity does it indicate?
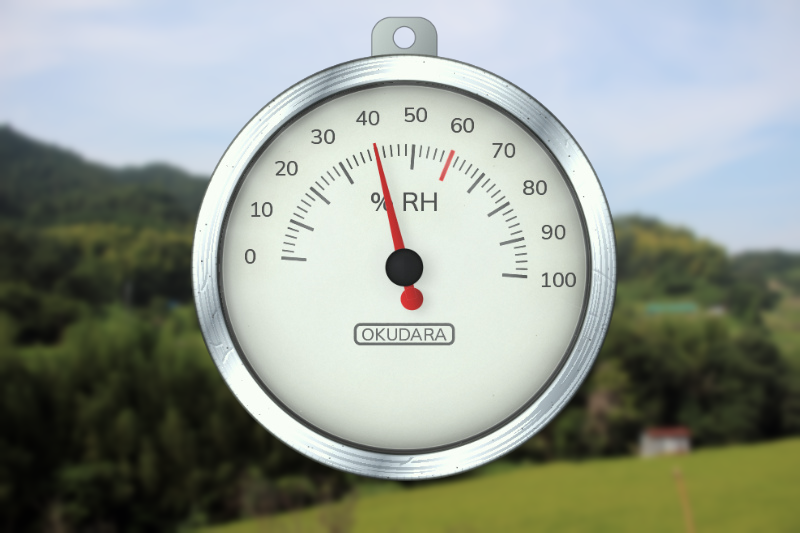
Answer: 40 %
